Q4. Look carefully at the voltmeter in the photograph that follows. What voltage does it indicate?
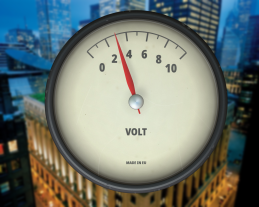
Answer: 3 V
